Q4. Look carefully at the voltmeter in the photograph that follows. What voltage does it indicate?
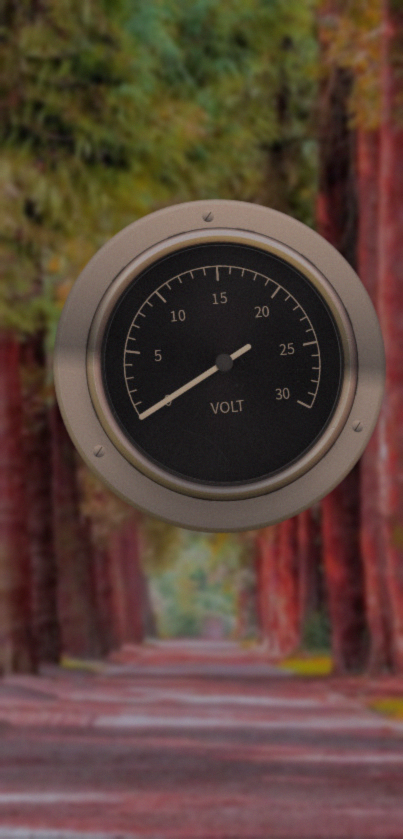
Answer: 0 V
